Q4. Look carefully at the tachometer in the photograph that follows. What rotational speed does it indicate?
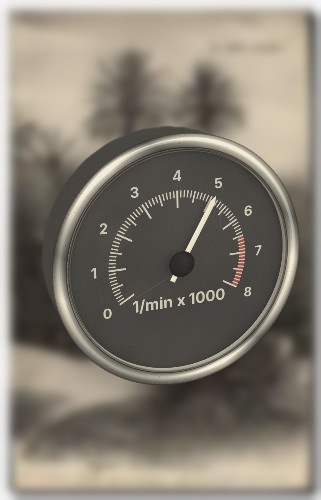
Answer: 5000 rpm
